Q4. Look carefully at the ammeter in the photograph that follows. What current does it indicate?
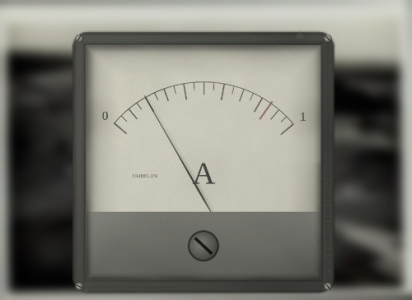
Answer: 0.2 A
